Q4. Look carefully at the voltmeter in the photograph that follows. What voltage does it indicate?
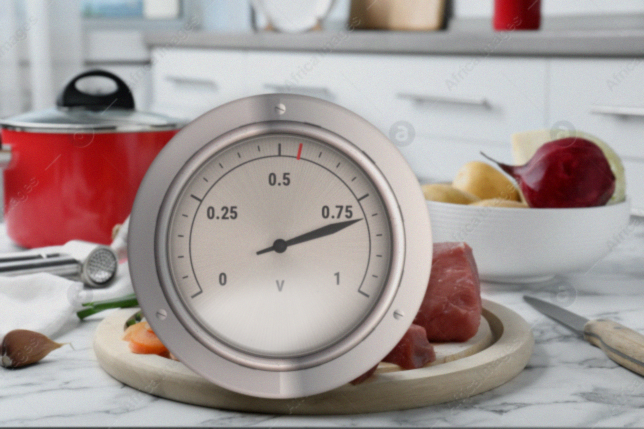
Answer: 0.8 V
